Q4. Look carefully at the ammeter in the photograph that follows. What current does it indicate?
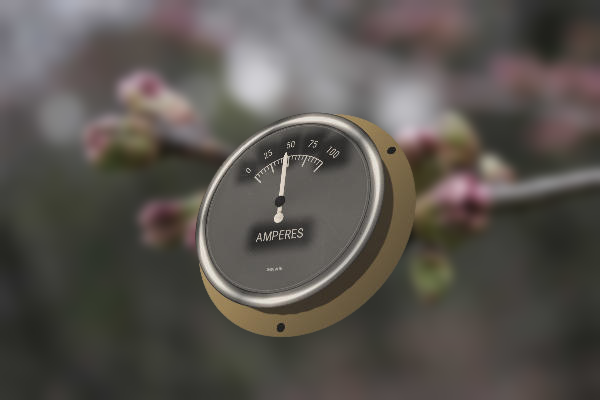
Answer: 50 A
